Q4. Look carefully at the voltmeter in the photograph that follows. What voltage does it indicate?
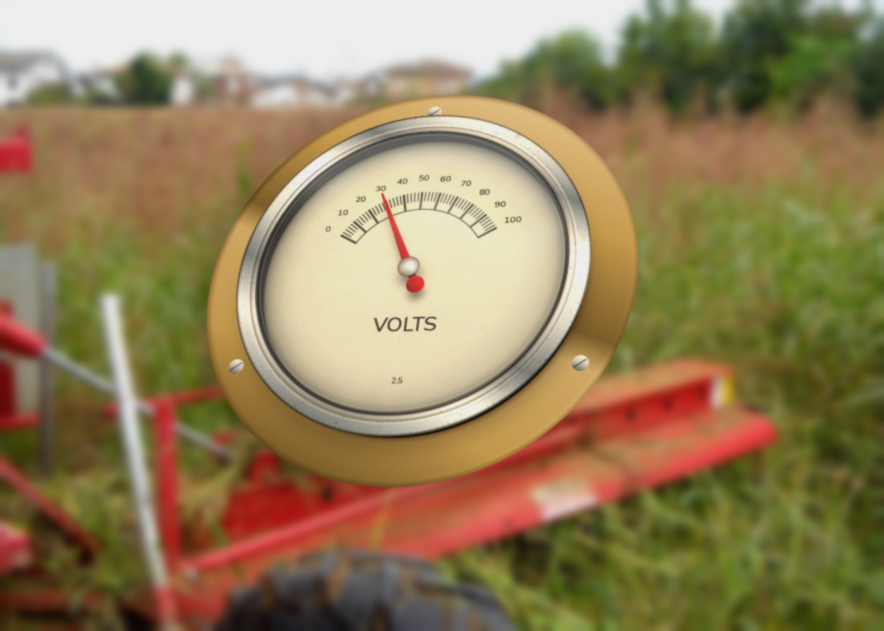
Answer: 30 V
